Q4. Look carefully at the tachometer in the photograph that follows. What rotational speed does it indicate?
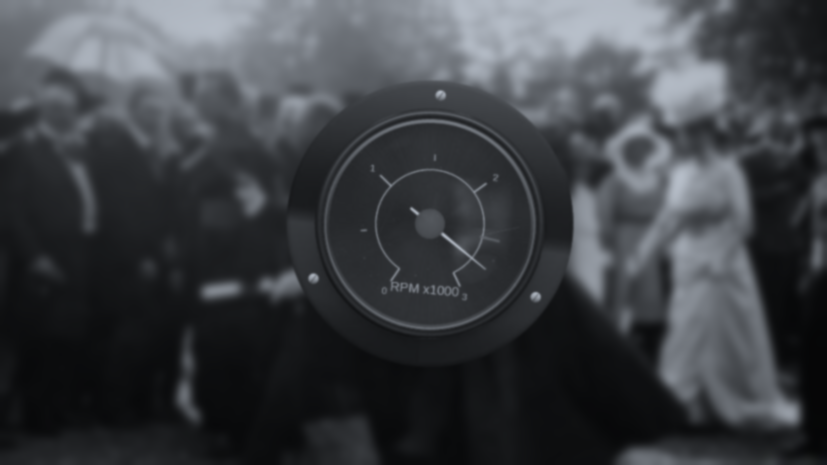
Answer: 2750 rpm
